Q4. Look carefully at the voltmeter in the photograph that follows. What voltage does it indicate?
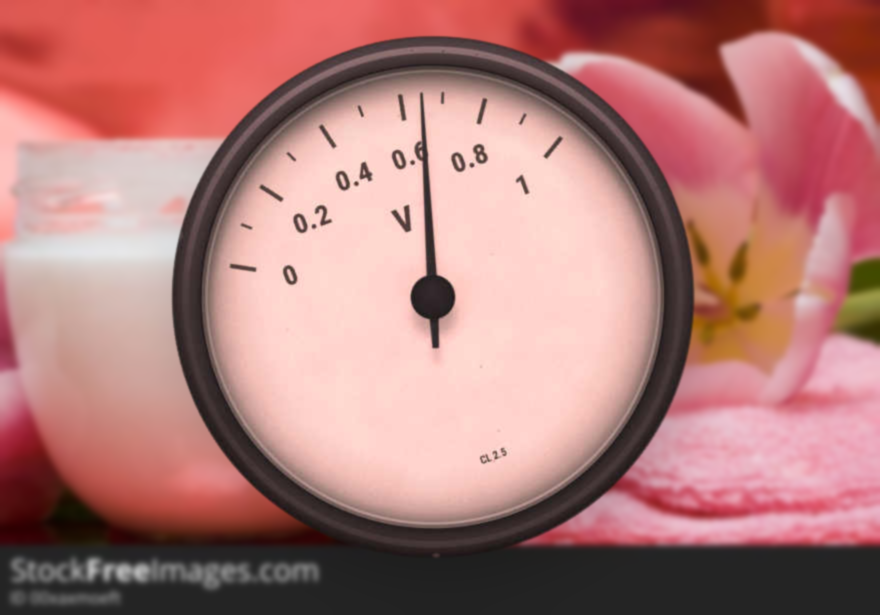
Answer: 0.65 V
